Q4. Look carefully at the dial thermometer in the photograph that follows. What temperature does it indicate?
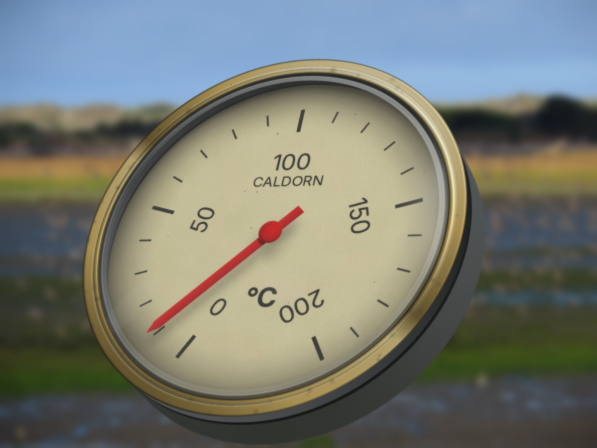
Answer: 10 °C
